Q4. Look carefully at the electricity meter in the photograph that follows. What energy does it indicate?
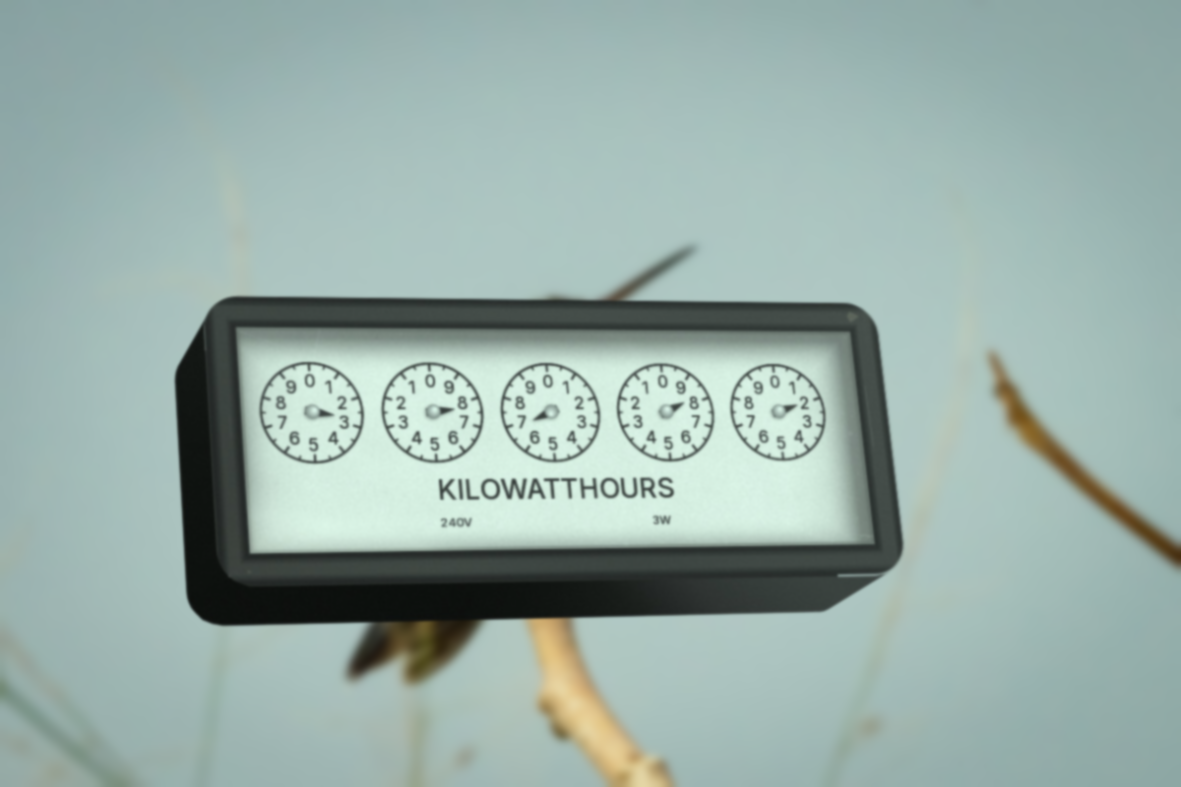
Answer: 27682 kWh
